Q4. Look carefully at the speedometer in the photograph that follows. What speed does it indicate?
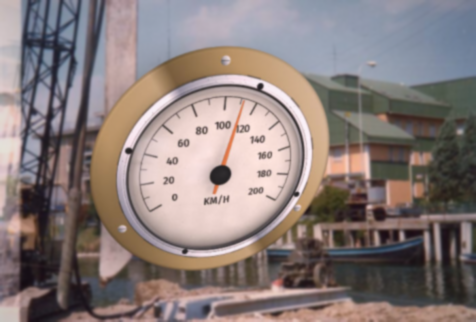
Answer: 110 km/h
